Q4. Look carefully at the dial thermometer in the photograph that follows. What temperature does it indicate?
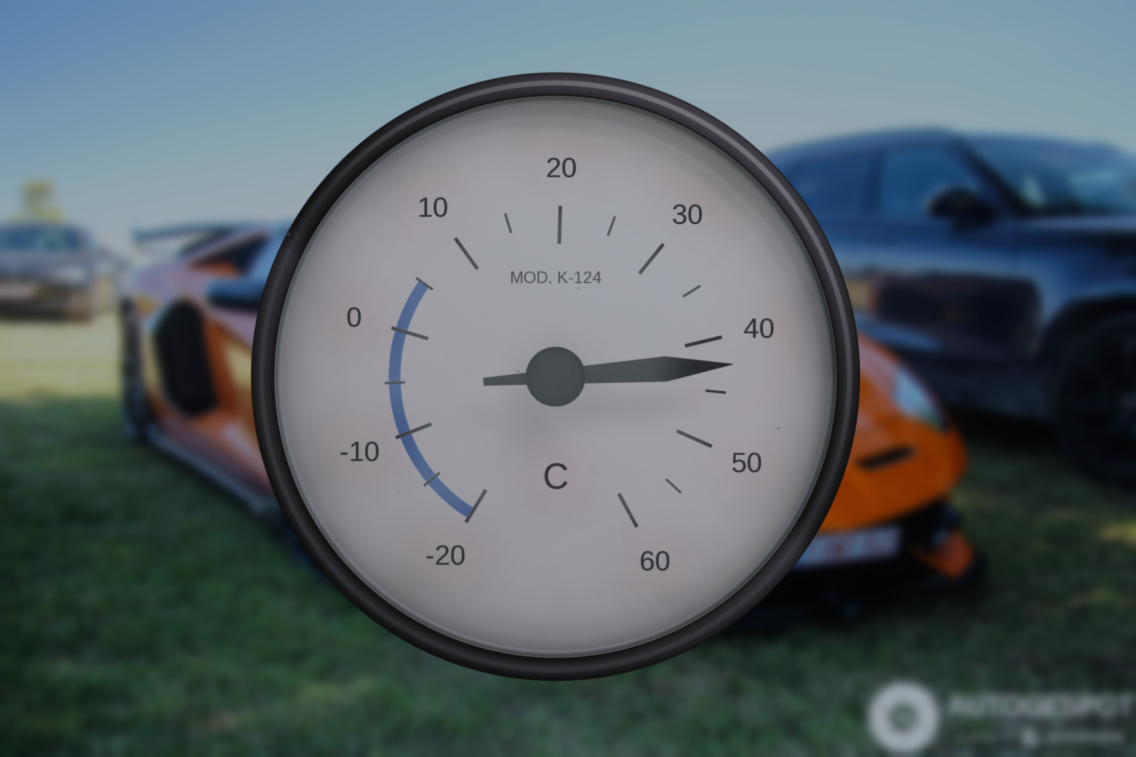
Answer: 42.5 °C
